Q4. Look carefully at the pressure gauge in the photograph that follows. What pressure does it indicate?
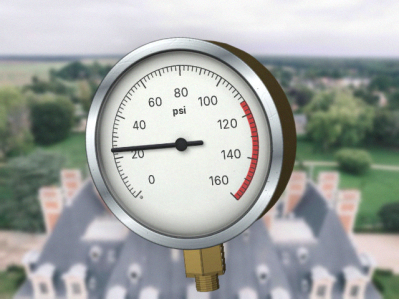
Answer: 24 psi
